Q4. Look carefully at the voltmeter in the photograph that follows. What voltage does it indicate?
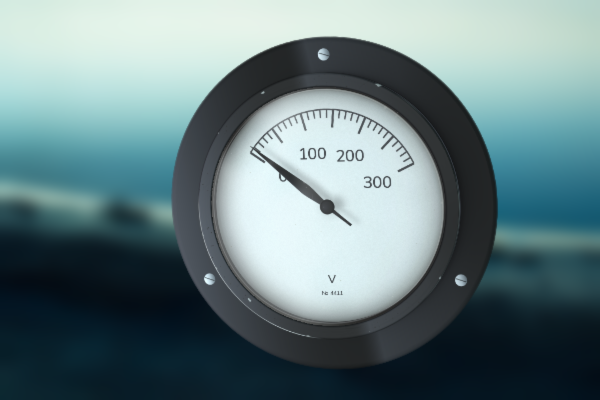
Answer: 10 V
